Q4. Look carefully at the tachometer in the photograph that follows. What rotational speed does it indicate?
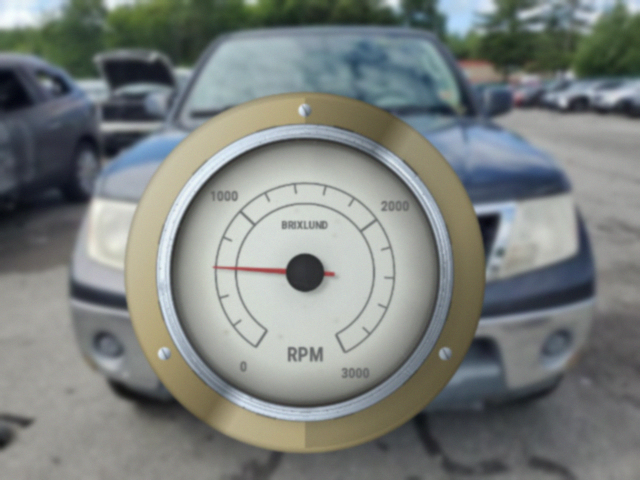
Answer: 600 rpm
